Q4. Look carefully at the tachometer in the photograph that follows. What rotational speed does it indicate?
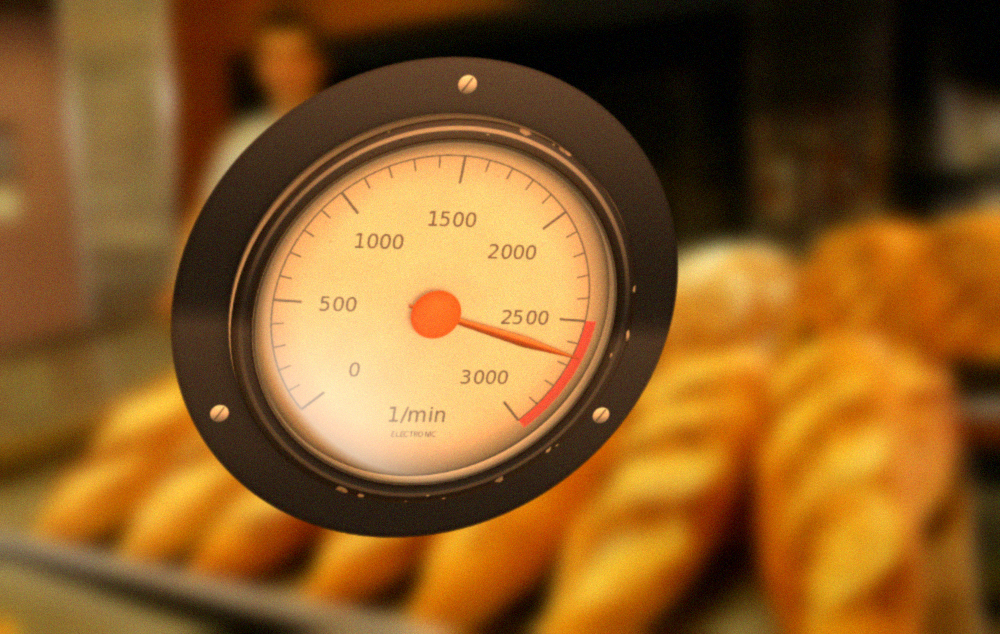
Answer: 2650 rpm
